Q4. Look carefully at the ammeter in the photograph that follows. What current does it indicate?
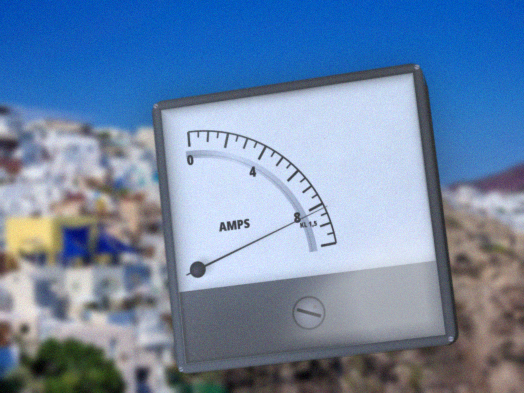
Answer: 8.25 A
